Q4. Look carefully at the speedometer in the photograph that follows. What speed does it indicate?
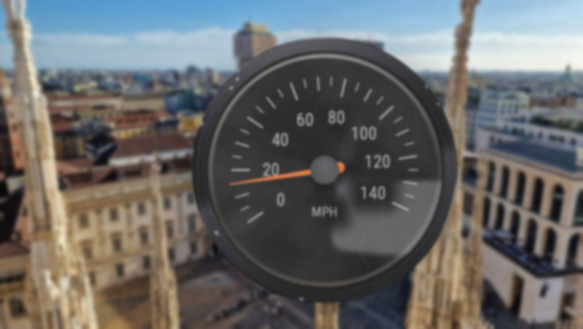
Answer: 15 mph
